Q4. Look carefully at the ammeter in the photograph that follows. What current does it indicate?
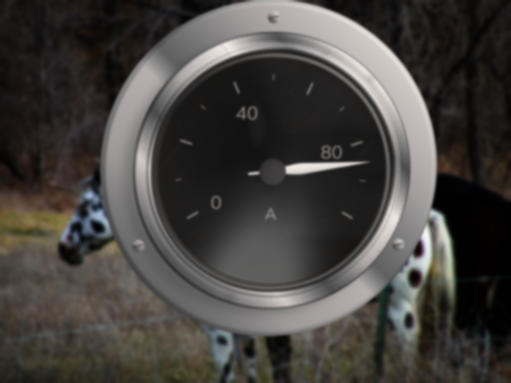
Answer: 85 A
